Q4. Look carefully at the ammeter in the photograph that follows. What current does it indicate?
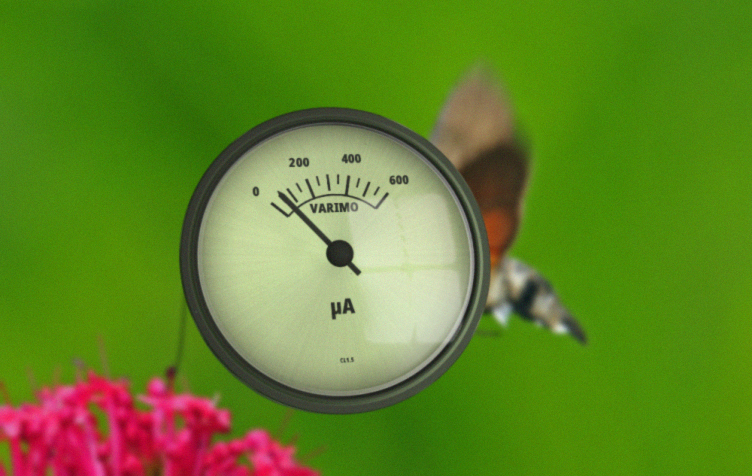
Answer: 50 µA
